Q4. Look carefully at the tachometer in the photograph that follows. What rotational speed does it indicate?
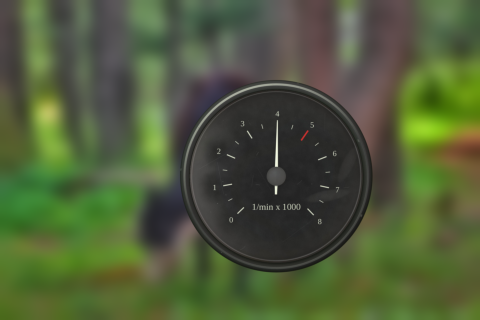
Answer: 4000 rpm
